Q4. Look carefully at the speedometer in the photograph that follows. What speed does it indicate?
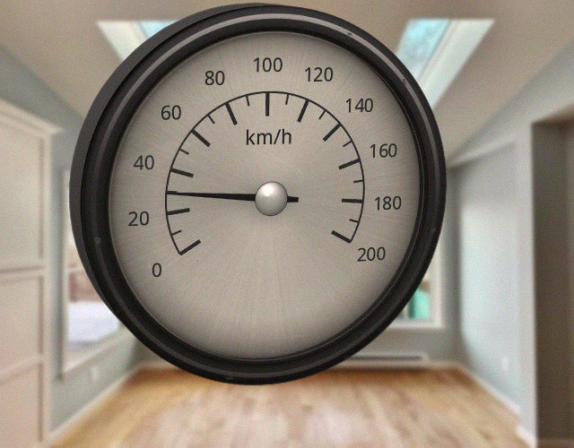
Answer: 30 km/h
